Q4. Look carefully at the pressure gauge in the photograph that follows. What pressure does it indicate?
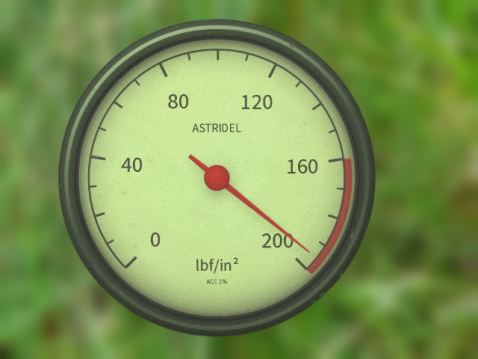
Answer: 195 psi
